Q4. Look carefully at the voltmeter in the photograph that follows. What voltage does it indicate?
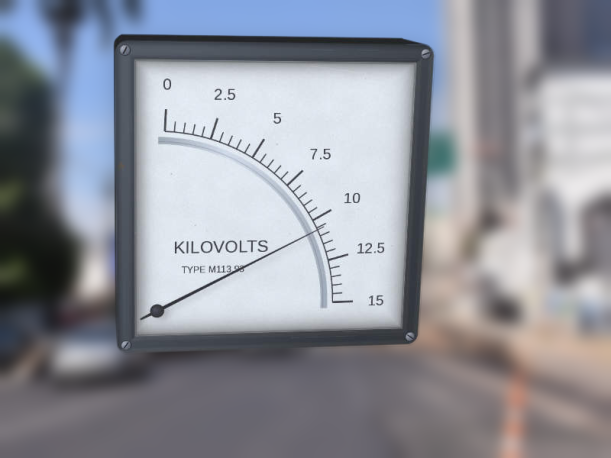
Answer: 10.5 kV
